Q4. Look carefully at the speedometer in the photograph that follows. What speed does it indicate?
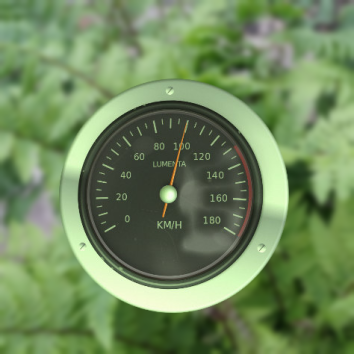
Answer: 100 km/h
